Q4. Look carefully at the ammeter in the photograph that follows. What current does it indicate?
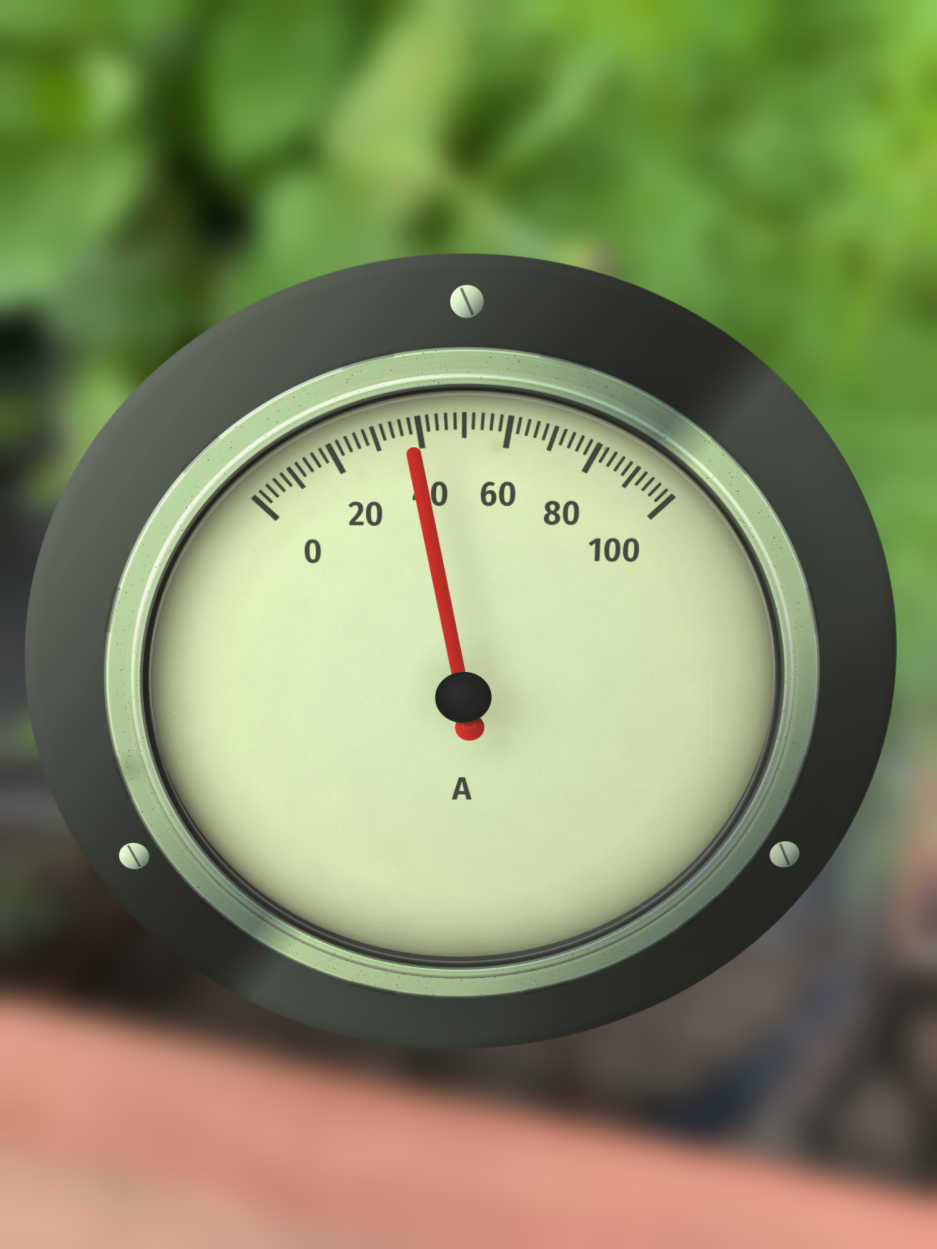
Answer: 38 A
